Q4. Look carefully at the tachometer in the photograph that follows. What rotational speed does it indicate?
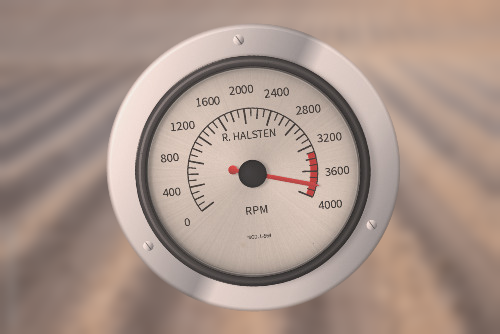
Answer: 3800 rpm
